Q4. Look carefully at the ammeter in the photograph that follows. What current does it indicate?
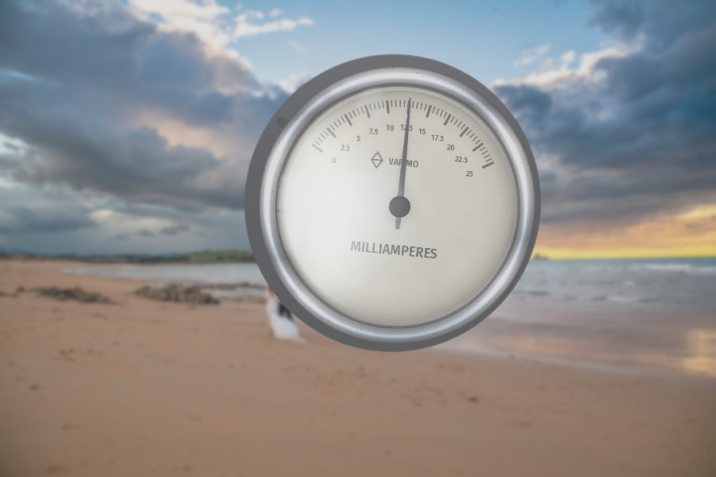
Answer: 12.5 mA
